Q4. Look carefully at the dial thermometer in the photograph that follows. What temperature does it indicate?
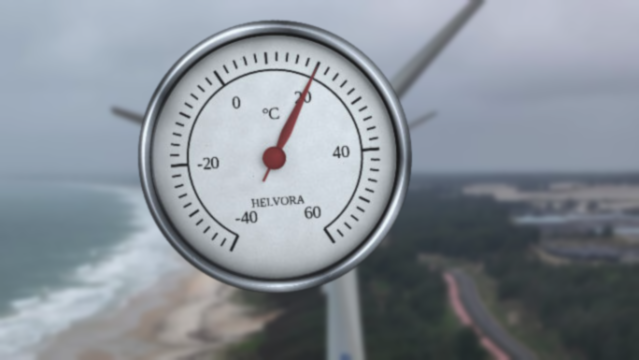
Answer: 20 °C
